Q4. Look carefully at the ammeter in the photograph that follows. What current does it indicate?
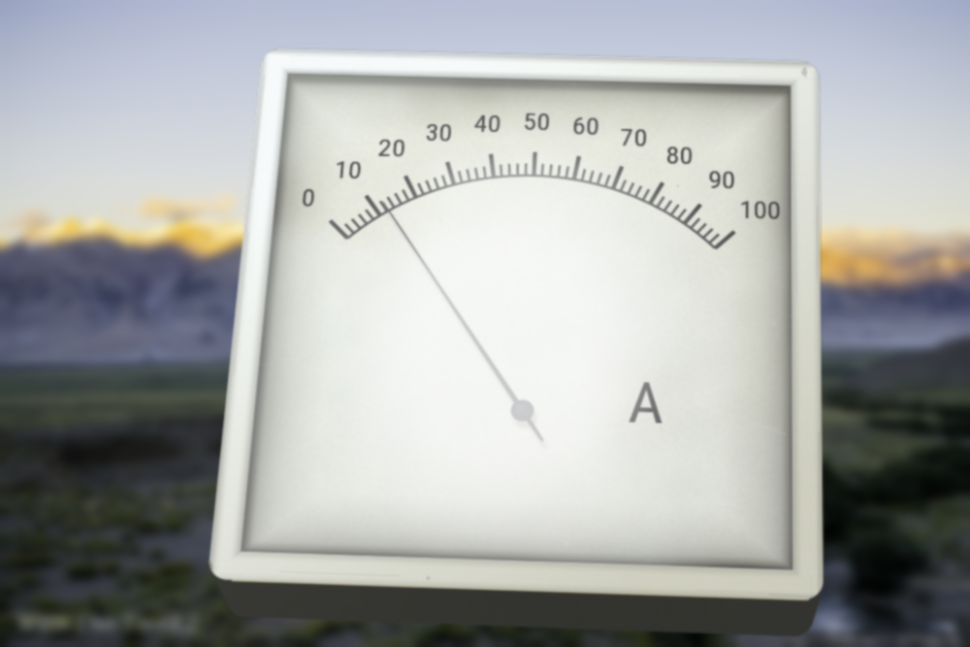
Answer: 12 A
